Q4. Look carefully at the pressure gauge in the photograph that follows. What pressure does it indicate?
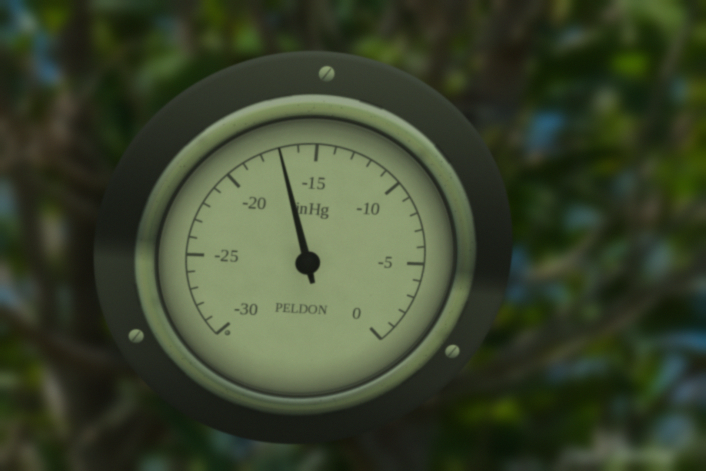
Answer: -17 inHg
